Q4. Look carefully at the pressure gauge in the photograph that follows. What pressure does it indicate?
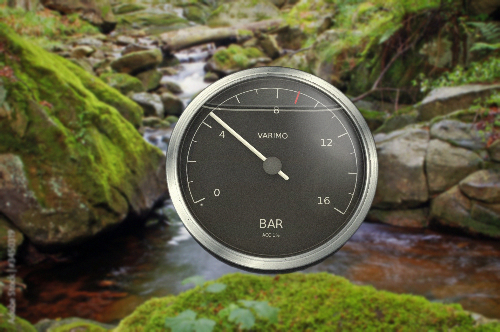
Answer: 4.5 bar
